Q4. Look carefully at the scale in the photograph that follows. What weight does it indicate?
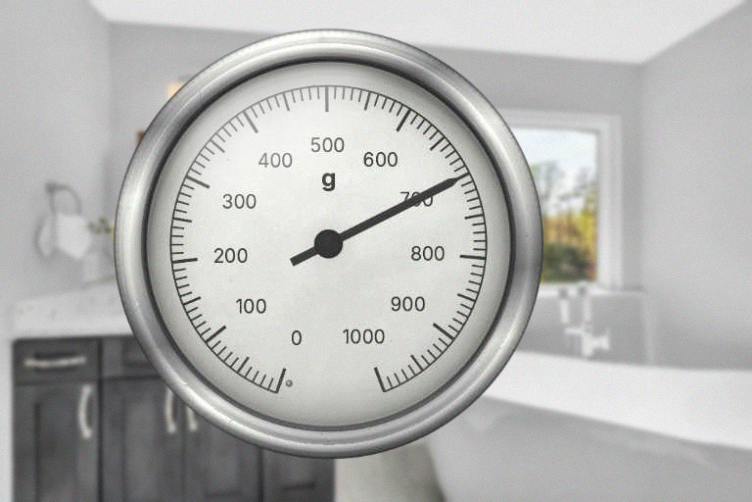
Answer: 700 g
